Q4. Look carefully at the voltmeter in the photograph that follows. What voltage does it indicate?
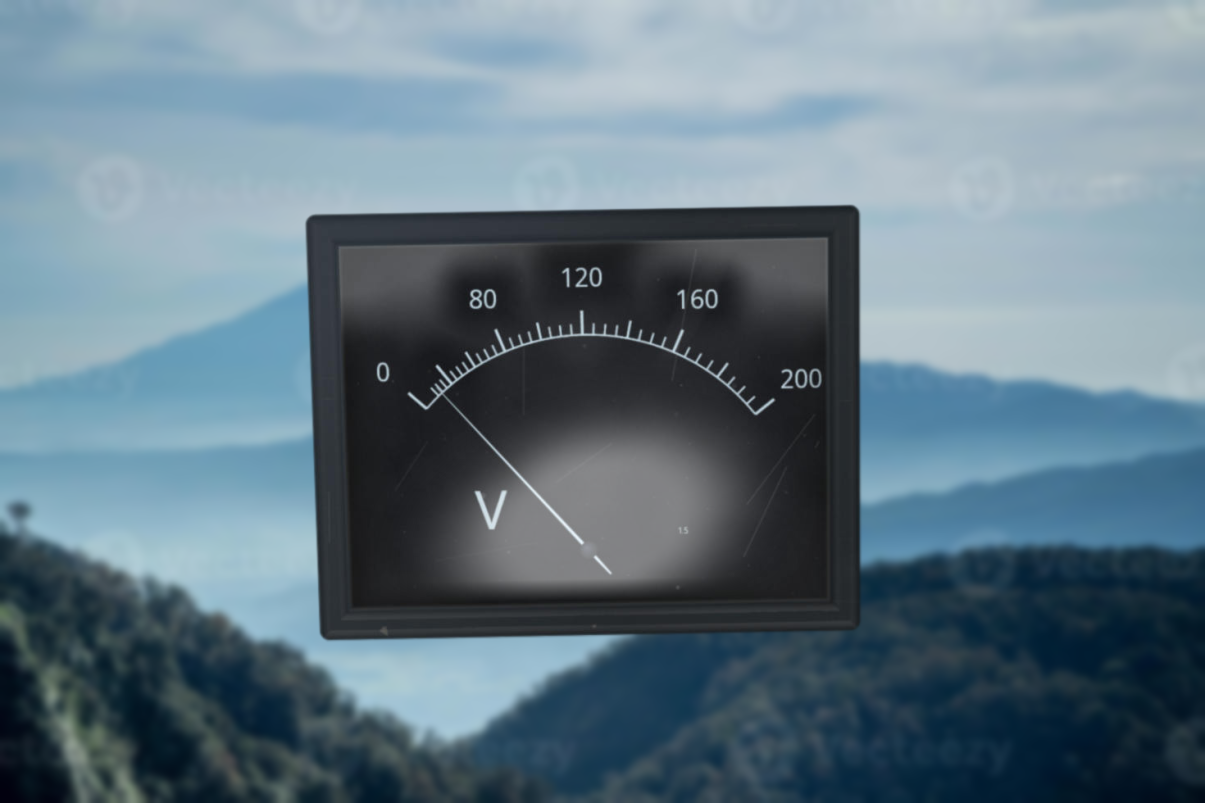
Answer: 30 V
